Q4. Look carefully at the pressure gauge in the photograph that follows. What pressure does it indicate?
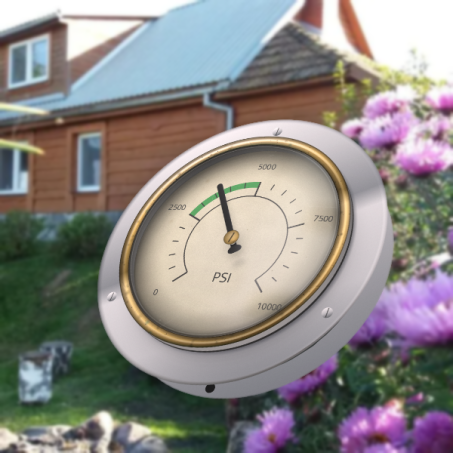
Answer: 3750 psi
